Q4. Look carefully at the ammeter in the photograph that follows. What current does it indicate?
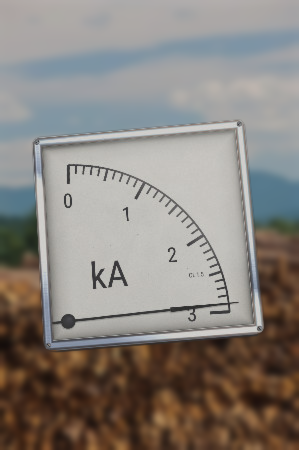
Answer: 2.9 kA
